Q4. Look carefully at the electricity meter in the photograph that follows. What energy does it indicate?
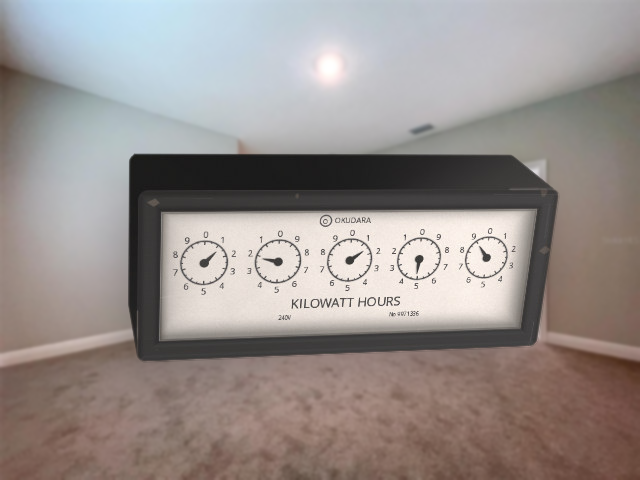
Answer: 12149 kWh
